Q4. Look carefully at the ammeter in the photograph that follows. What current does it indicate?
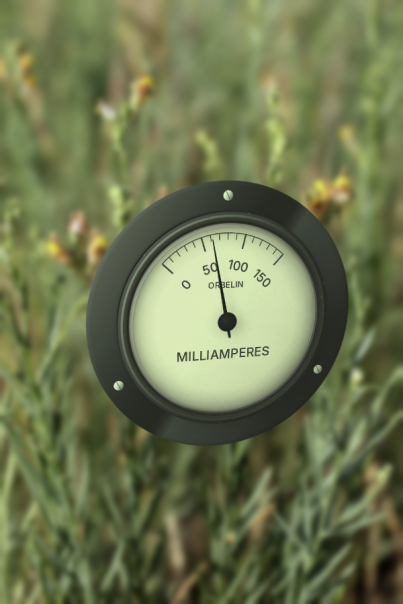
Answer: 60 mA
